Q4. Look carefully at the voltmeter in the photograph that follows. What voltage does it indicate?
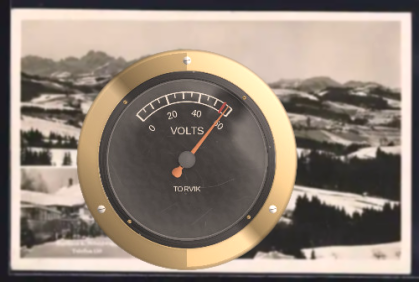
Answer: 57.5 V
